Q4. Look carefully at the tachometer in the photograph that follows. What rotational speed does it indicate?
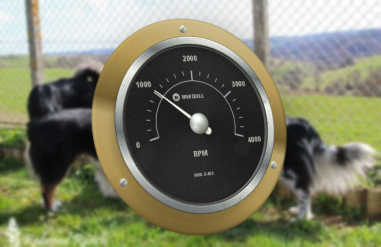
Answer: 1000 rpm
